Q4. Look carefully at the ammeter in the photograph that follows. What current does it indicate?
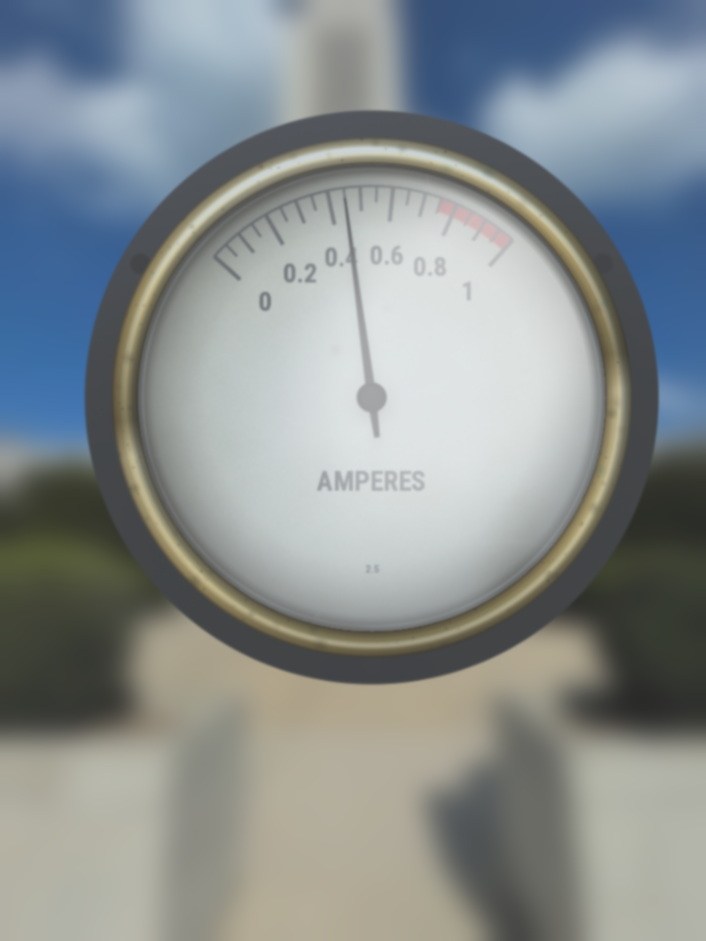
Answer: 0.45 A
